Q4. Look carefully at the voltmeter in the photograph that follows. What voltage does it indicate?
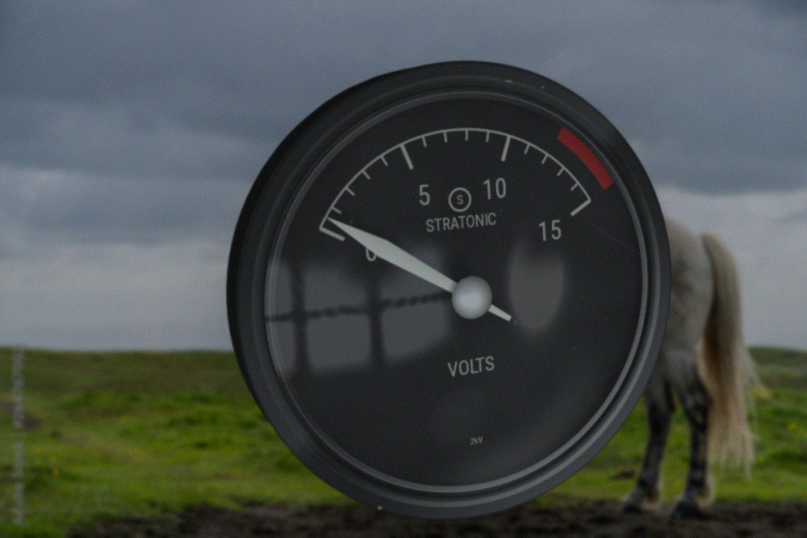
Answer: 0.5 V
